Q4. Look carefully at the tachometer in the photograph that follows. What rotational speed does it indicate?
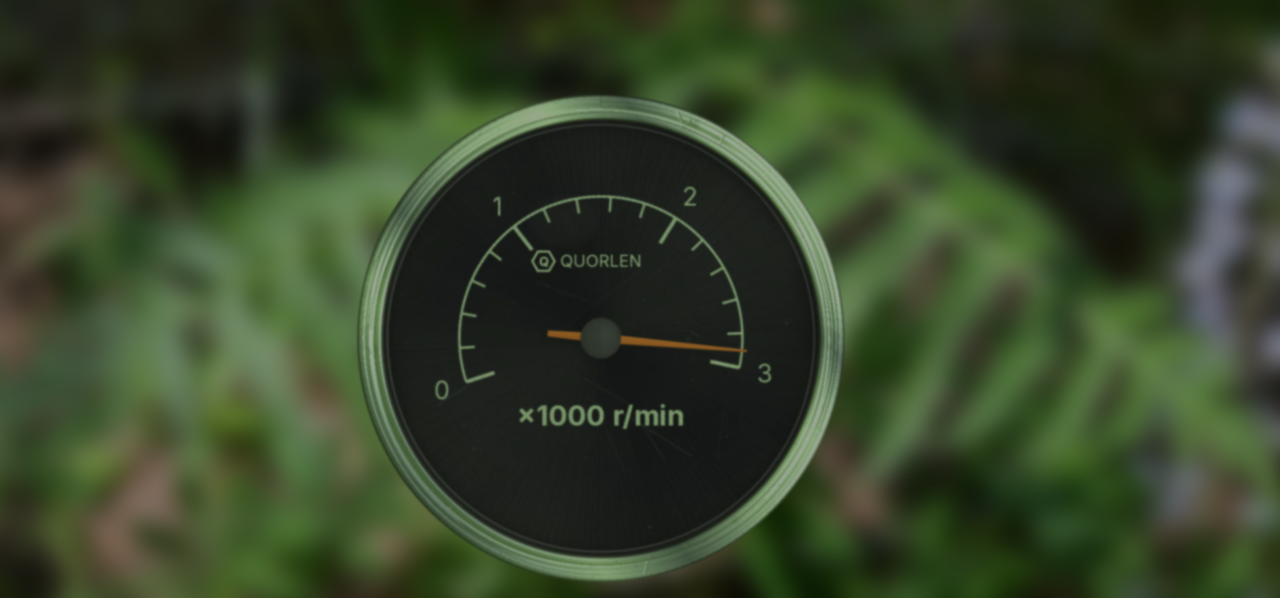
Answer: 2900 rpm
